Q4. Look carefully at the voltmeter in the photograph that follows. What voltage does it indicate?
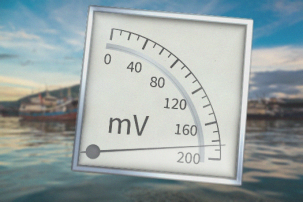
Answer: 185 mV
